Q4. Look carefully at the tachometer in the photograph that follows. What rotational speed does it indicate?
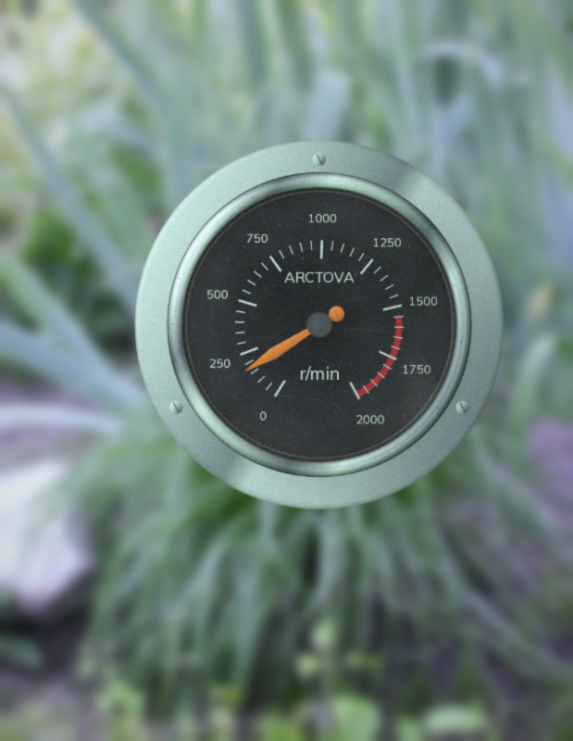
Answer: 175 rpm
